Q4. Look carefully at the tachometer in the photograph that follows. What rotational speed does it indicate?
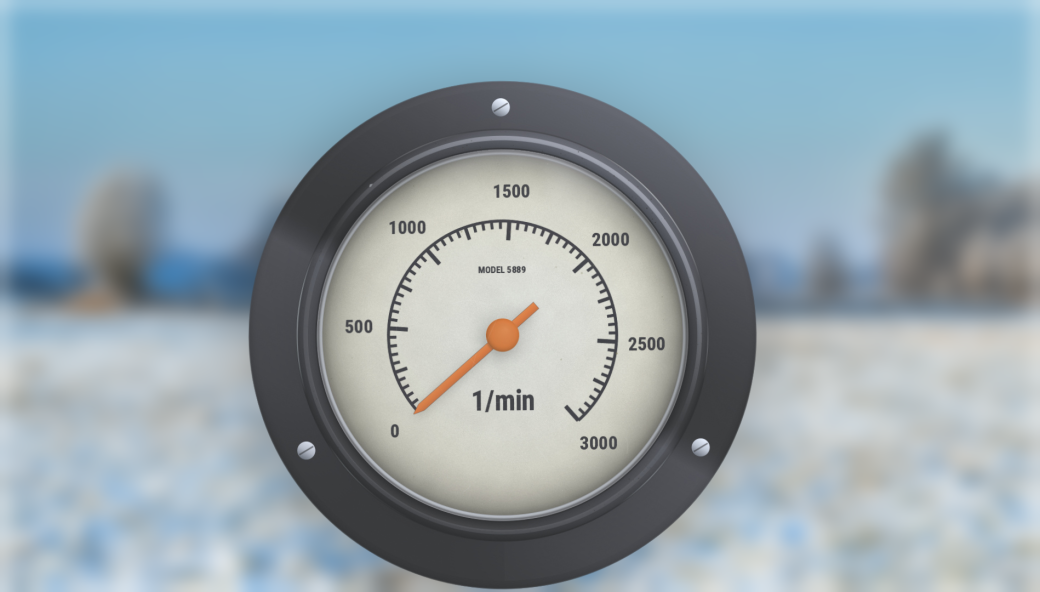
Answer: 0 rpm
